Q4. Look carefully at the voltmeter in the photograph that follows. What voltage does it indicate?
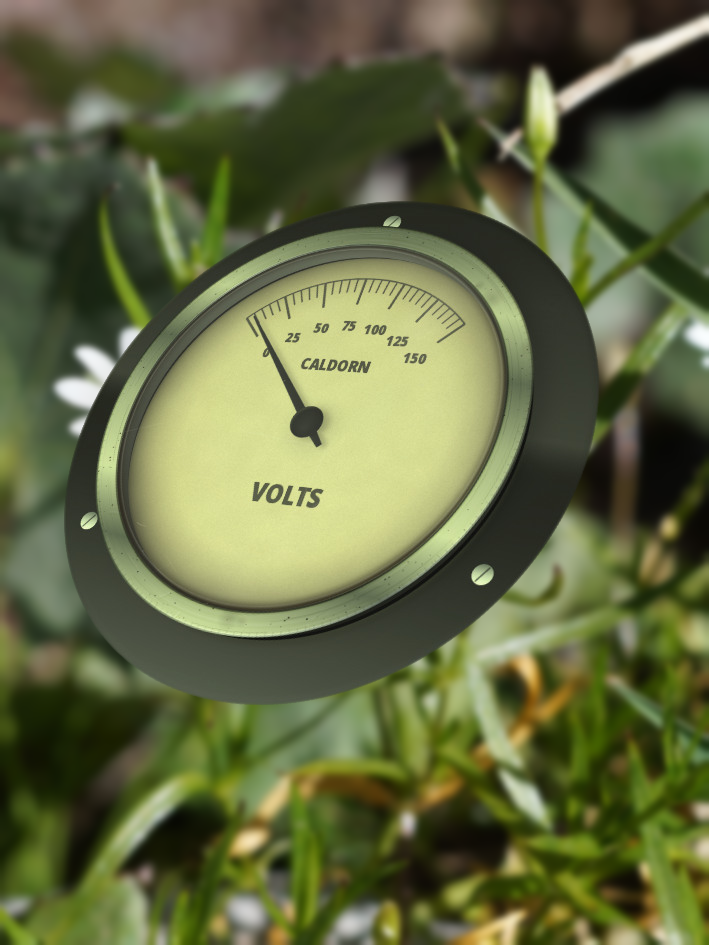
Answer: 5 V
